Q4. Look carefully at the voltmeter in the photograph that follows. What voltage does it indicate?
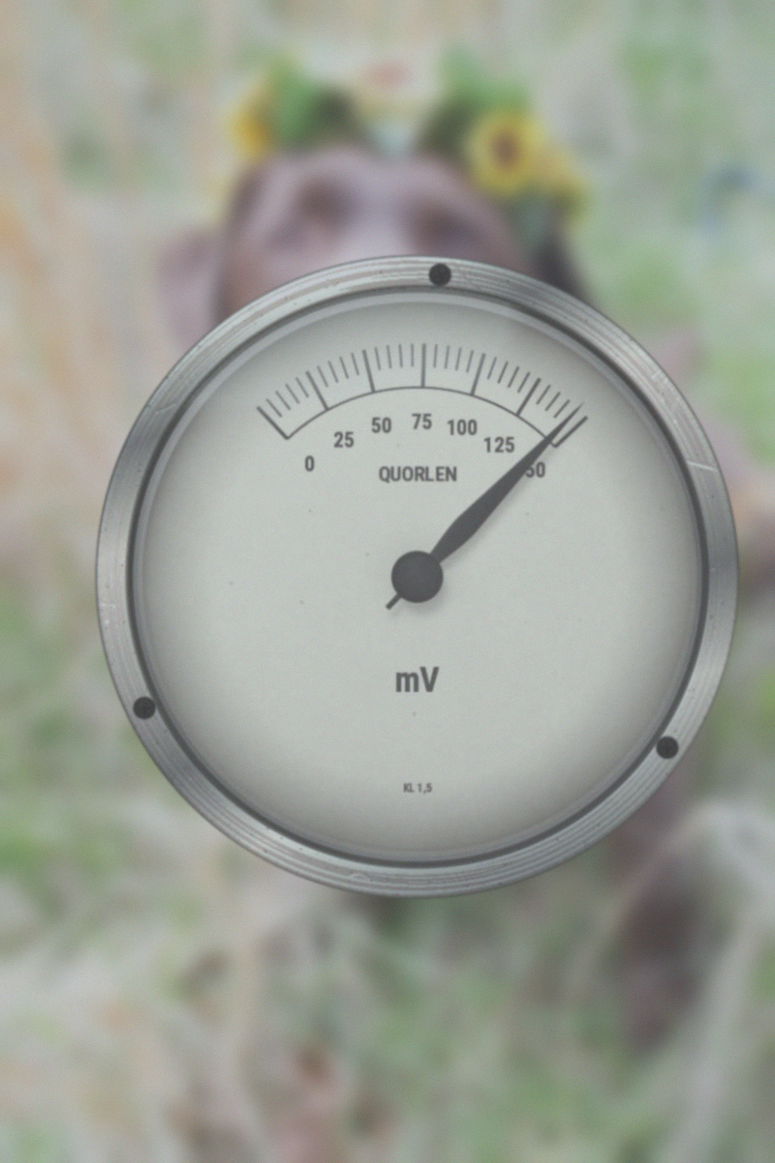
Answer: 145 mV
